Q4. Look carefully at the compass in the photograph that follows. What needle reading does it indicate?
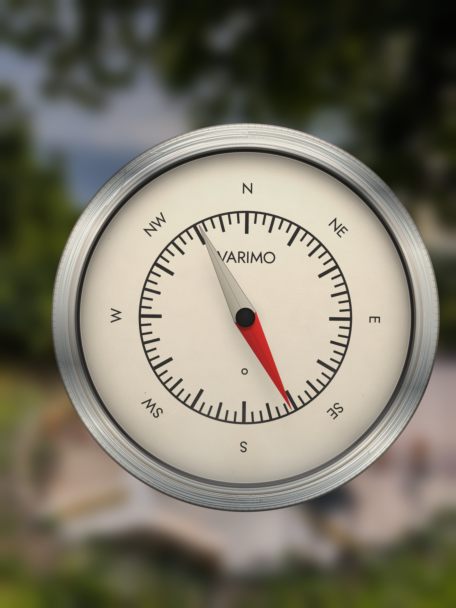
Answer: 152.5 °
